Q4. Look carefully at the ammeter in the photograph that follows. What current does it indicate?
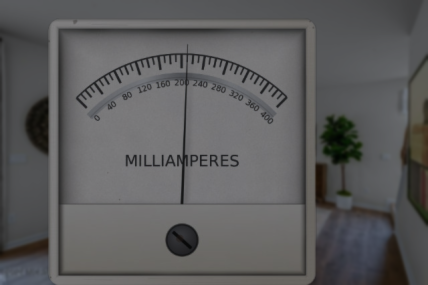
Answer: 210 mA
